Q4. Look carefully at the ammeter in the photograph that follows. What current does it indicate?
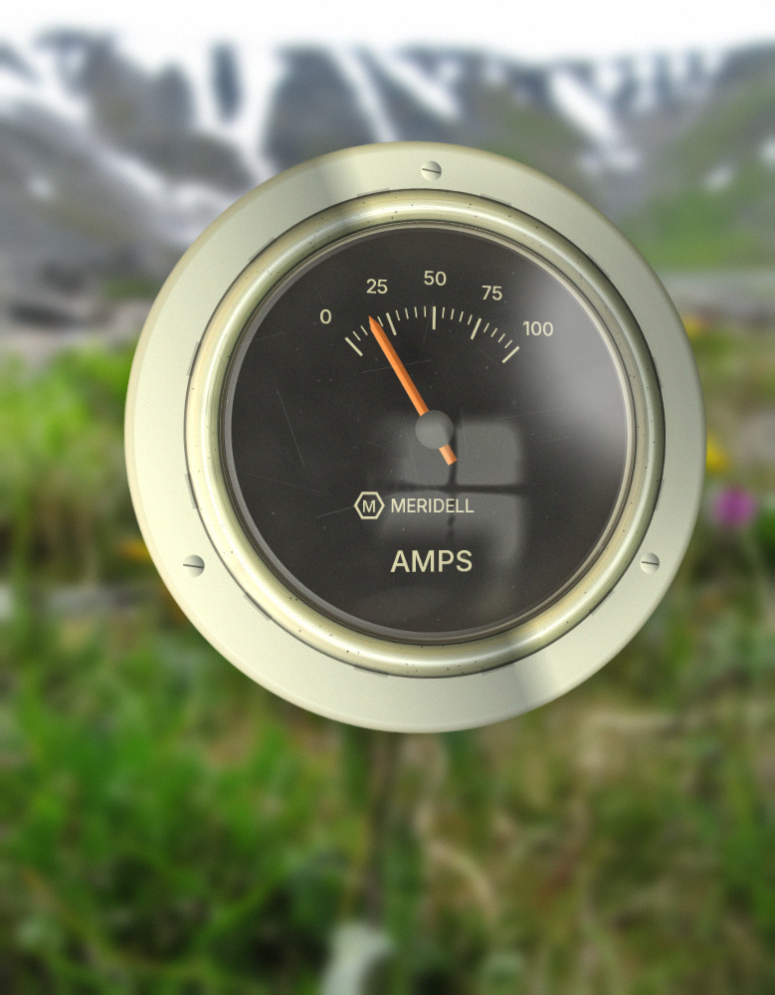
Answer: 15 A
